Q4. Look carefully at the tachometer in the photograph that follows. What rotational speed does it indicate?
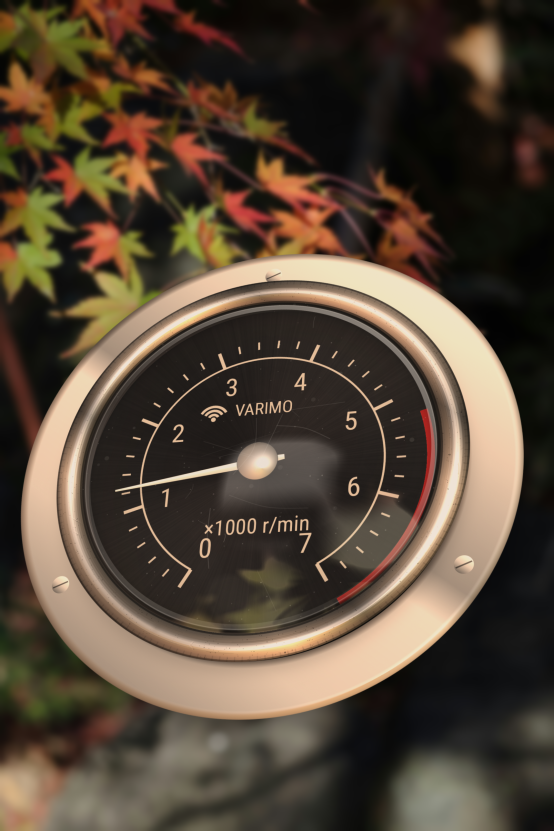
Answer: 1200 rpm
